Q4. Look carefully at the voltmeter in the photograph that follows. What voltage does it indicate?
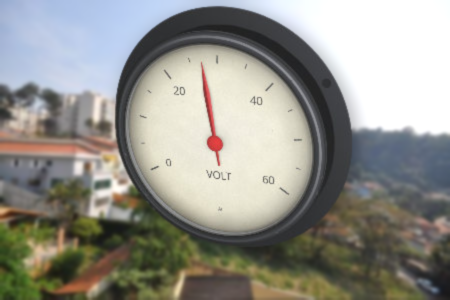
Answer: 27.5 V
